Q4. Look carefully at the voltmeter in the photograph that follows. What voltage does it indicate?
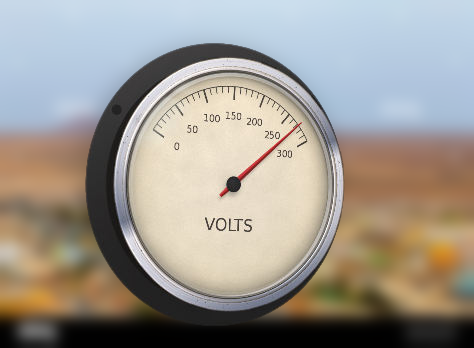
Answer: 270 V
